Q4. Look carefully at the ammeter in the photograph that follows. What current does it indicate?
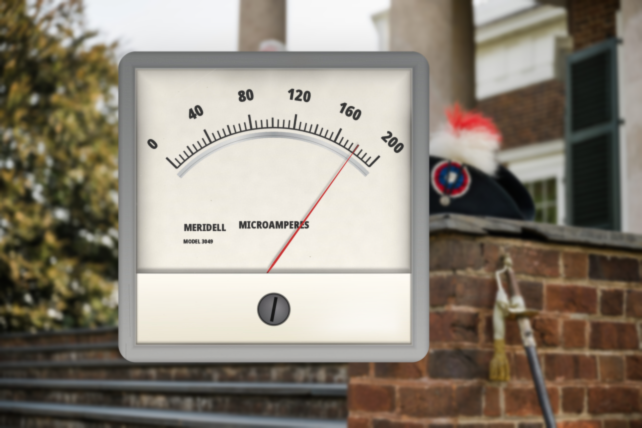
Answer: 180 µA
